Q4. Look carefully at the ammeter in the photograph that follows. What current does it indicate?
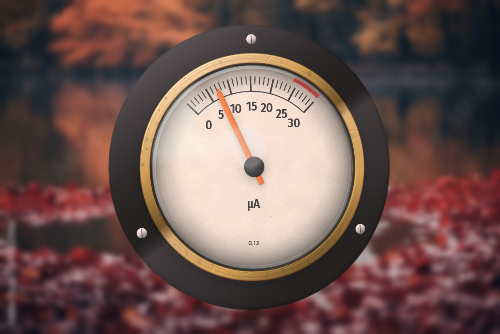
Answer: 7 µA
